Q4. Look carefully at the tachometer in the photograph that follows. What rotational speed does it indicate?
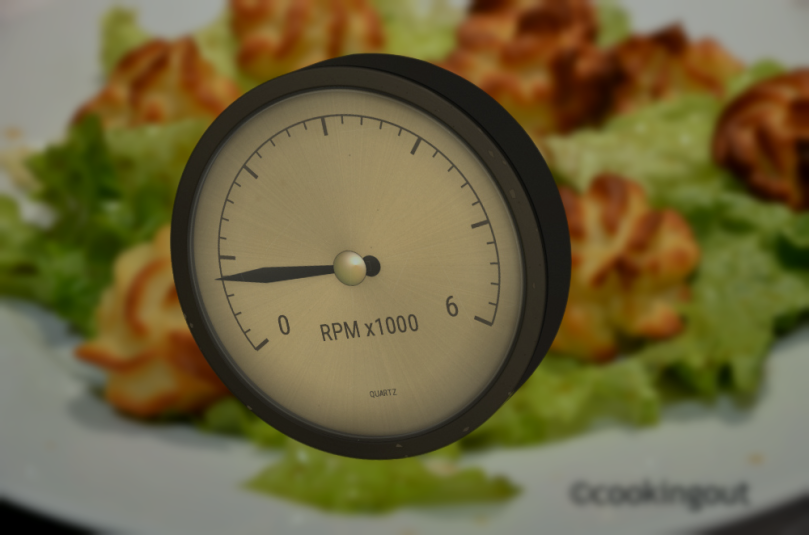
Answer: 800 rpm
